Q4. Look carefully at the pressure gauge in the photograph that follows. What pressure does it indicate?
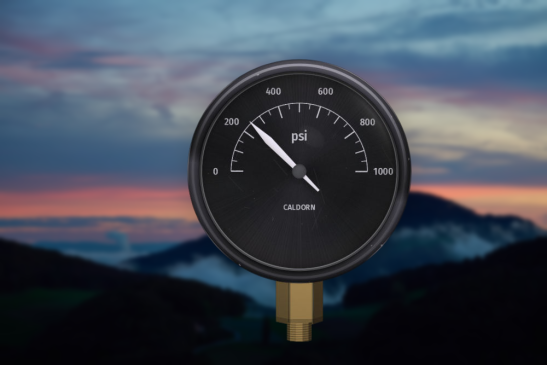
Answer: 250 psi
